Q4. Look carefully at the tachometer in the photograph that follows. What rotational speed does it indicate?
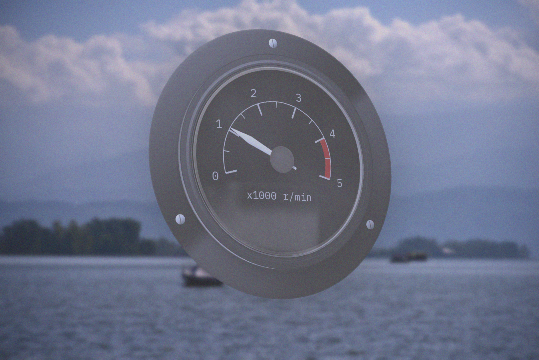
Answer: 1000 rpm
